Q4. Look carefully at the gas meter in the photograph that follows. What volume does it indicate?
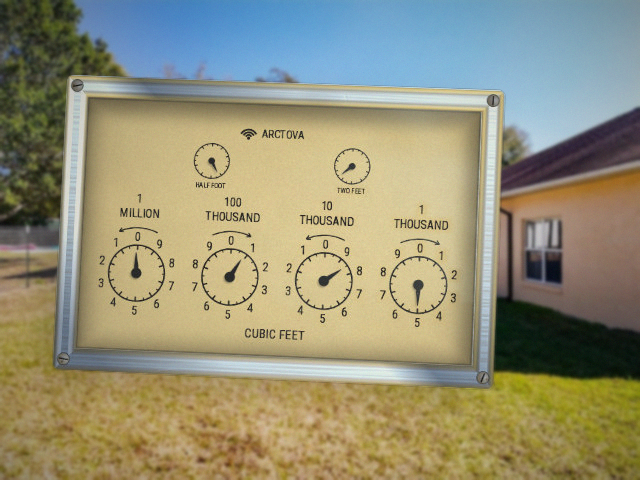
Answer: 8500 ft³
